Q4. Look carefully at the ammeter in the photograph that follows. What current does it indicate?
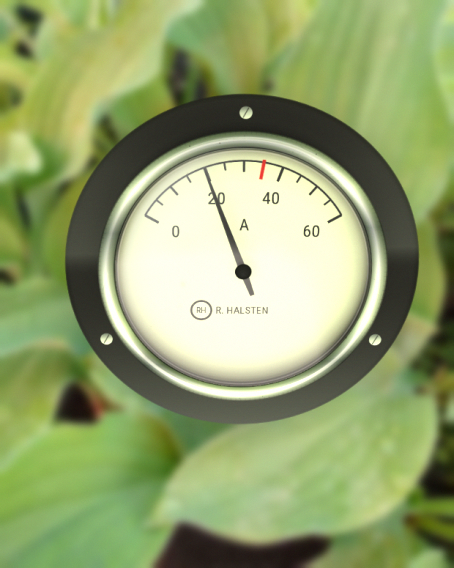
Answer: 20 A
